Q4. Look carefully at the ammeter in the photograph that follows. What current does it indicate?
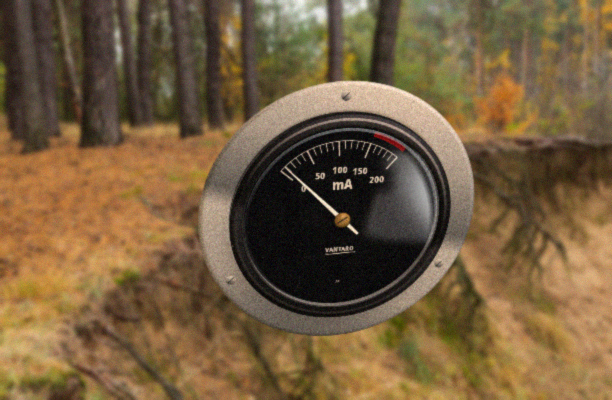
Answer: 10 mA
